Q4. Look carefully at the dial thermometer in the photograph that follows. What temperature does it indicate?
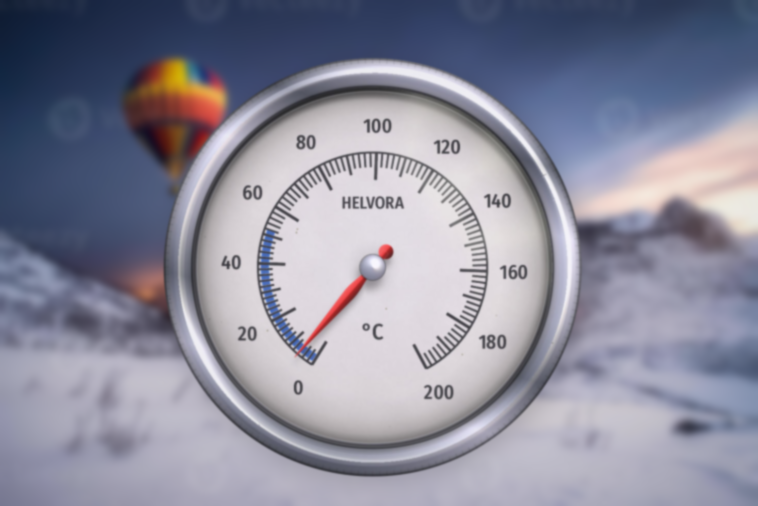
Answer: 6 °C
